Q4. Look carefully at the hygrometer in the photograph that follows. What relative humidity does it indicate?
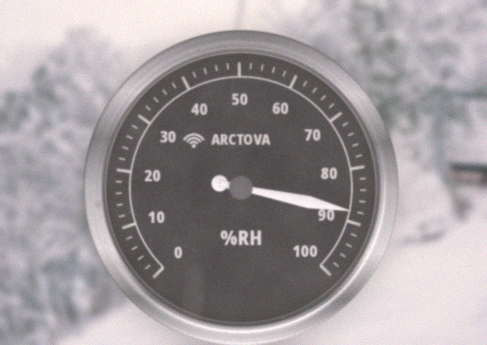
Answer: 88 %
